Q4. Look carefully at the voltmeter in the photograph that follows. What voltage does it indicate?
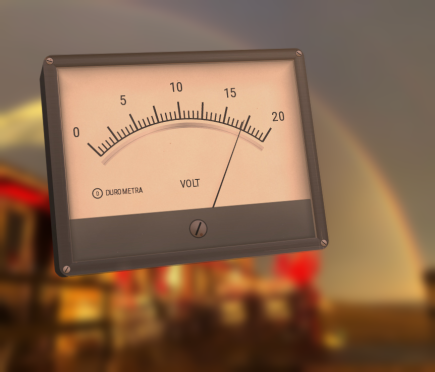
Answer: 17 V
